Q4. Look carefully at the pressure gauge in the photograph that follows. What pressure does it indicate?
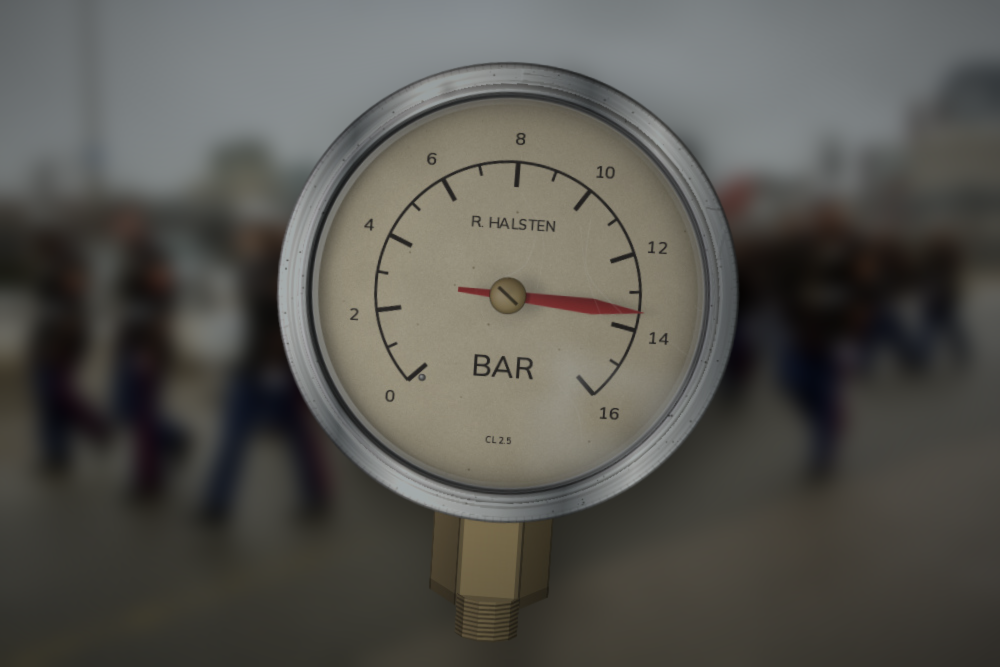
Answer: 13.5 bar
